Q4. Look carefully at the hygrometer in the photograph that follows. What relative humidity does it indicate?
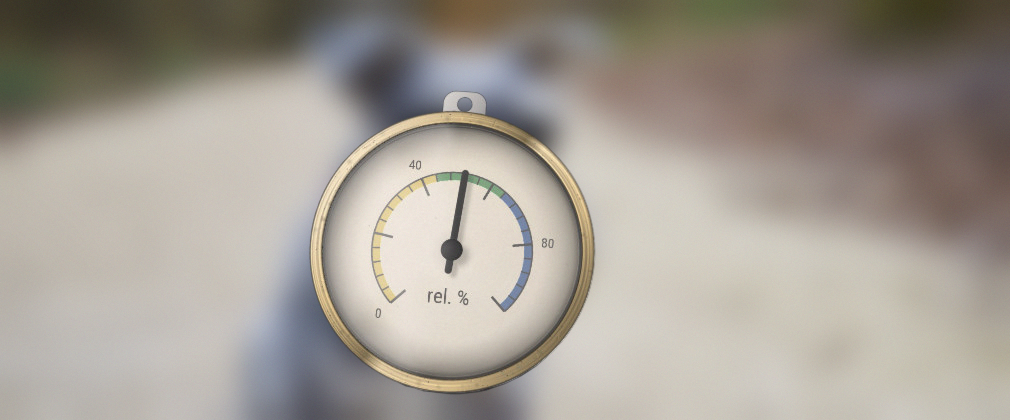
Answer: 52 %
